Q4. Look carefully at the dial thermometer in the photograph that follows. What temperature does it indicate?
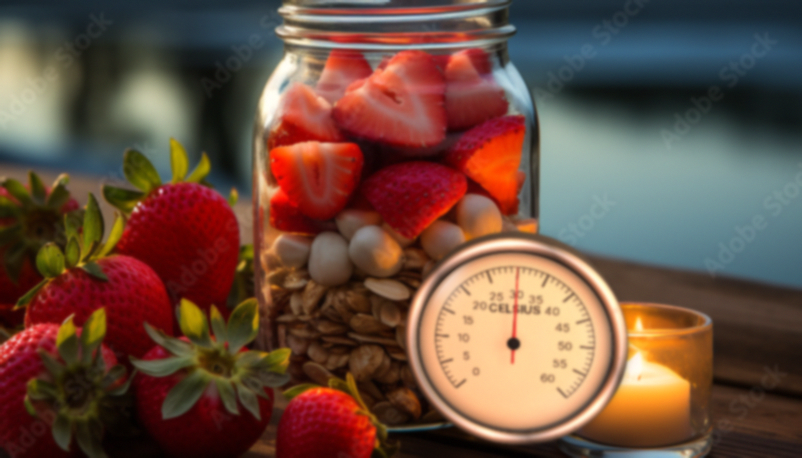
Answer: 30 °C
